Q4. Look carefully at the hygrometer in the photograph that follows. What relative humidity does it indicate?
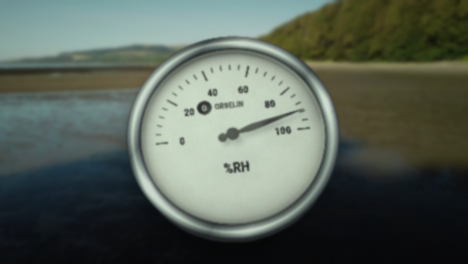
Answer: 92 %
